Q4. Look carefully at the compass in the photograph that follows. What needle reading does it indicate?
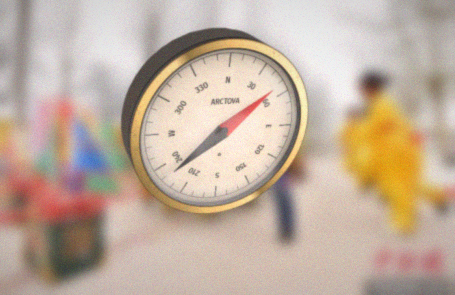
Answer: 50 °
